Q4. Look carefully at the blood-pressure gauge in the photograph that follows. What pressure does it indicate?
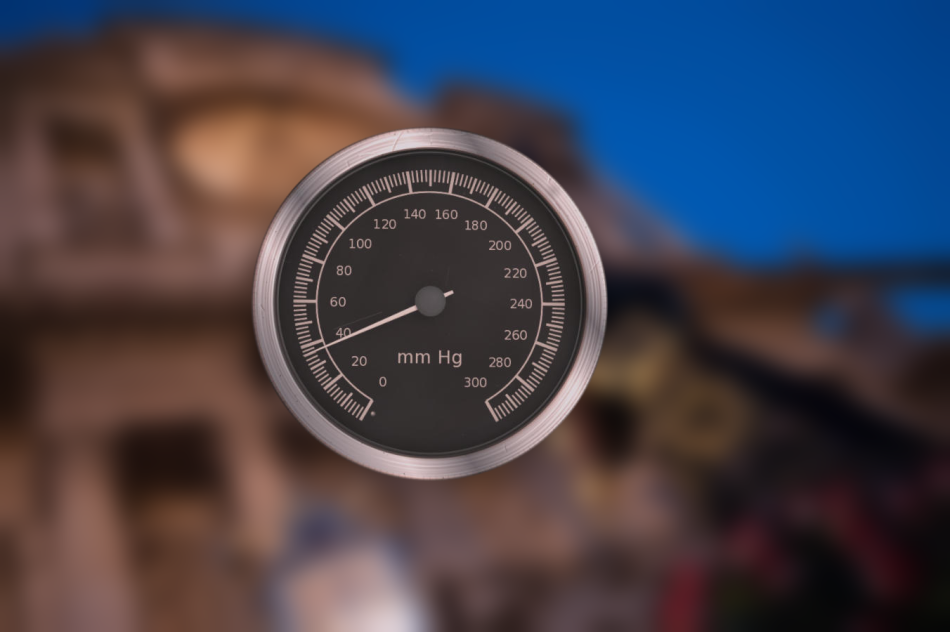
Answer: 36 mmHg
